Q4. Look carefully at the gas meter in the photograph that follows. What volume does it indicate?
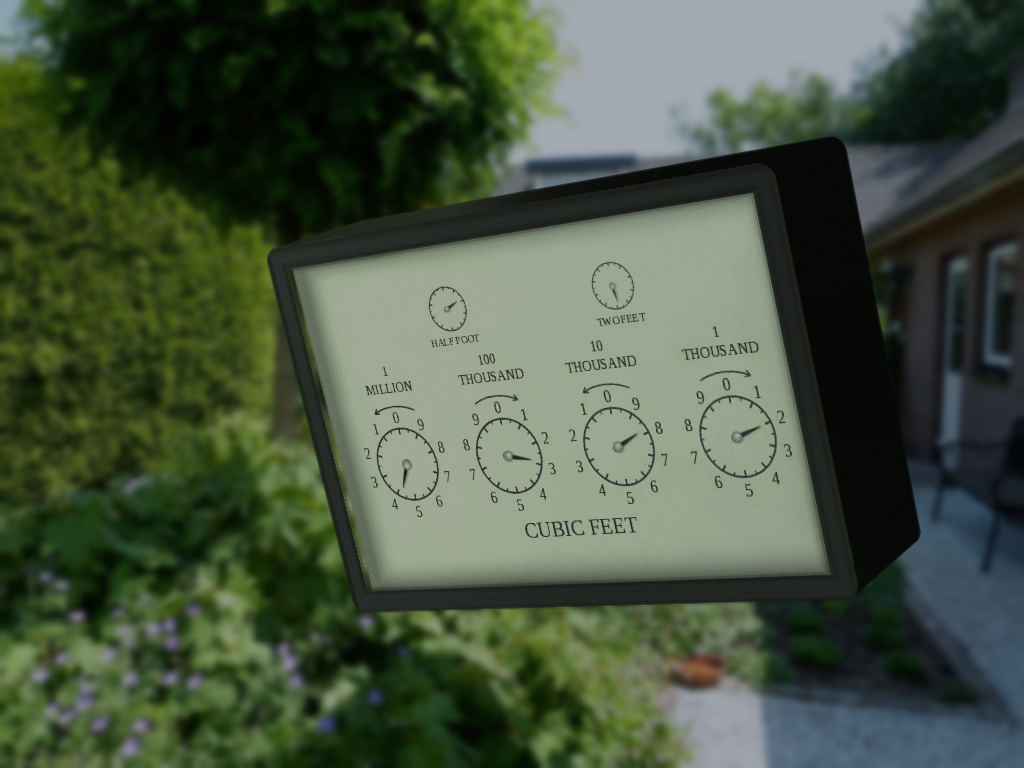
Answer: 428200 ft³
